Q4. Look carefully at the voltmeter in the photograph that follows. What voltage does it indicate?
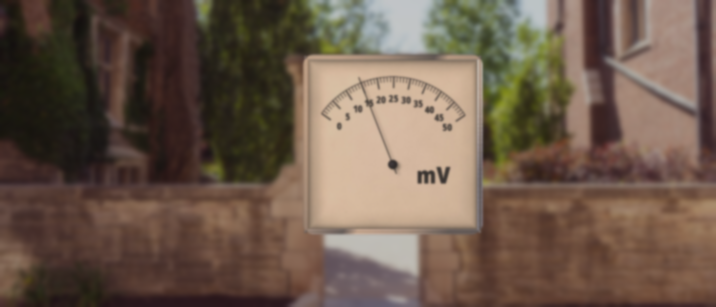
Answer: 15 mV
